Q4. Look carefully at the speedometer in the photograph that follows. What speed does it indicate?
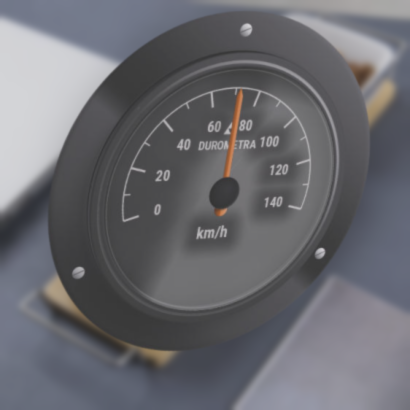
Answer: 70 km/h
